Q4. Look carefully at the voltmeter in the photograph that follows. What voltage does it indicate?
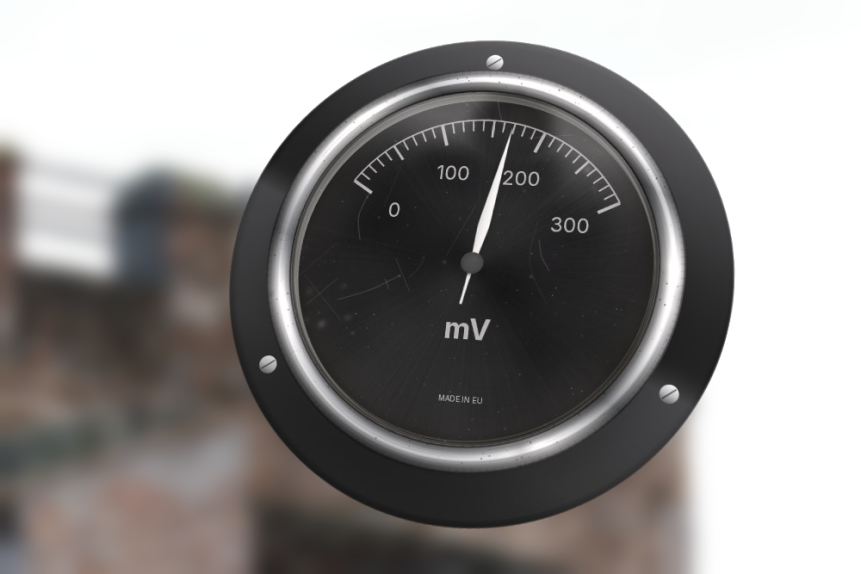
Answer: 170 mV
